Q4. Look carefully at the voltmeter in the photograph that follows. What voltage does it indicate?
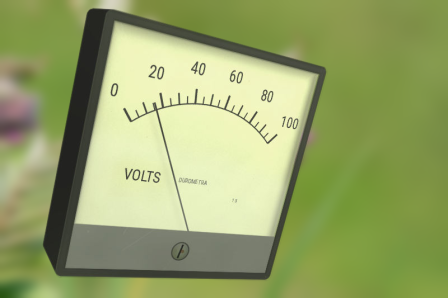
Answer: 15 V
